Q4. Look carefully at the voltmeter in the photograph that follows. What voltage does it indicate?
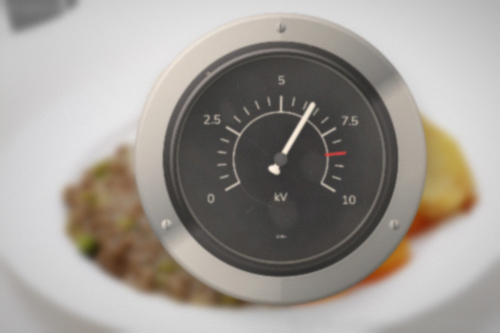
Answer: 6.25 kV
